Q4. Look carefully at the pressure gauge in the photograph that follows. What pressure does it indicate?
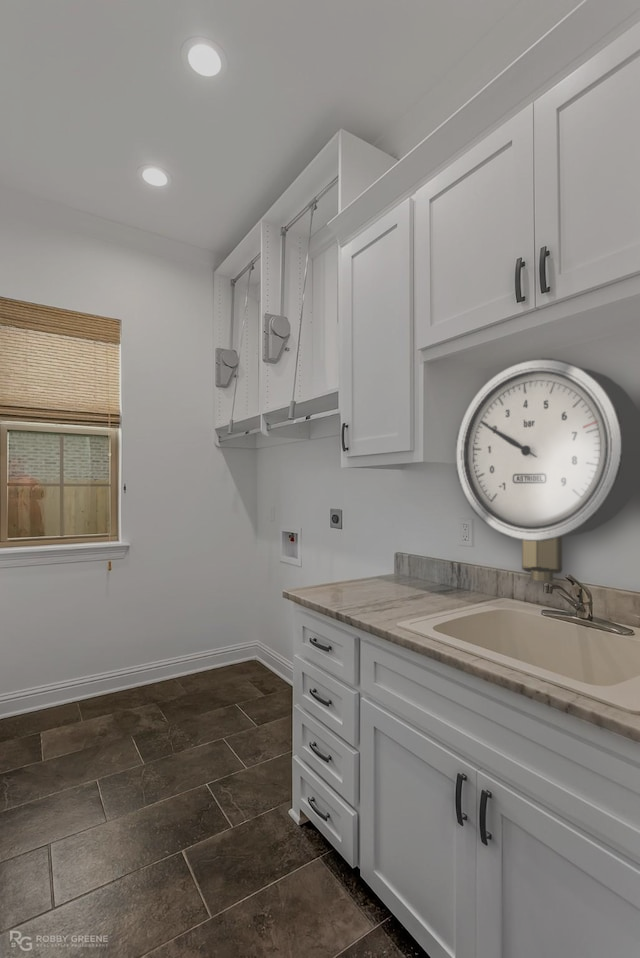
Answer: 2 bar
